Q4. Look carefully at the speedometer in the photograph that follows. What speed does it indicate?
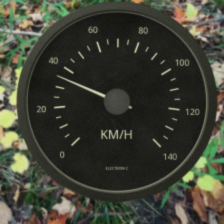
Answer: 35 km/h
